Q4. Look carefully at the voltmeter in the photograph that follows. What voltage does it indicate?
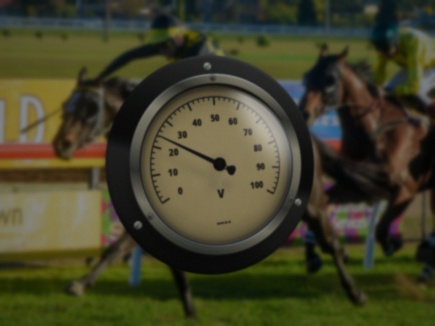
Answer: 24 V
